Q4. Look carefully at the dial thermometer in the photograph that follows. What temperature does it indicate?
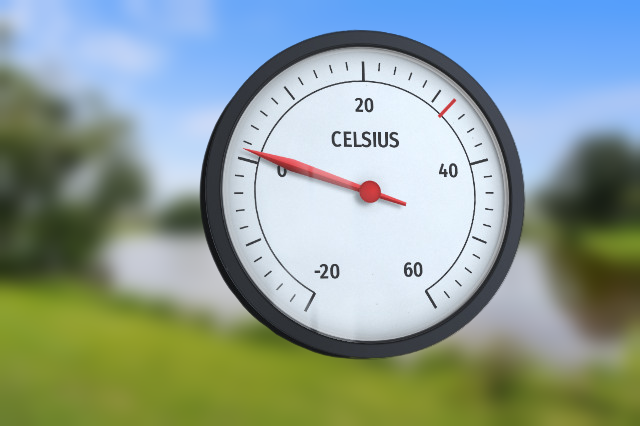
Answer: 1 °C
